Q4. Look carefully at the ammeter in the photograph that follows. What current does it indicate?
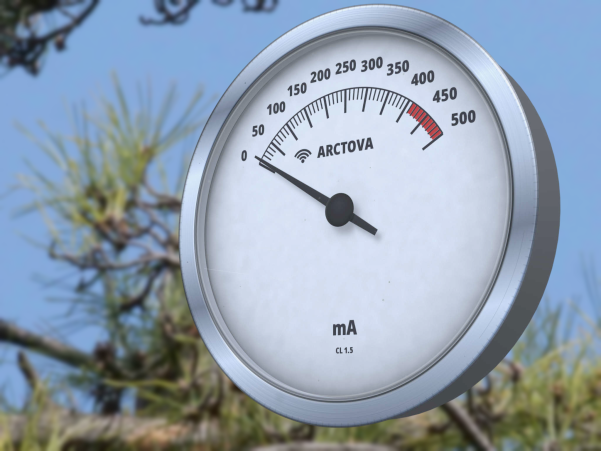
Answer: 10 mA
